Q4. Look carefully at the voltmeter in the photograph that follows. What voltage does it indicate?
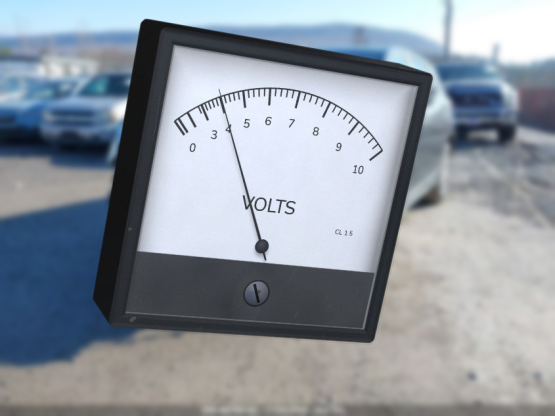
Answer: 4 V
